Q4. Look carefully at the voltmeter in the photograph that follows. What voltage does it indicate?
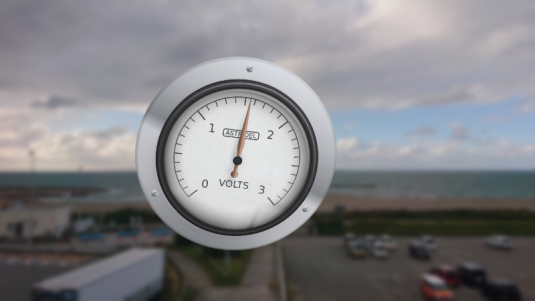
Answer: 1.55 V
